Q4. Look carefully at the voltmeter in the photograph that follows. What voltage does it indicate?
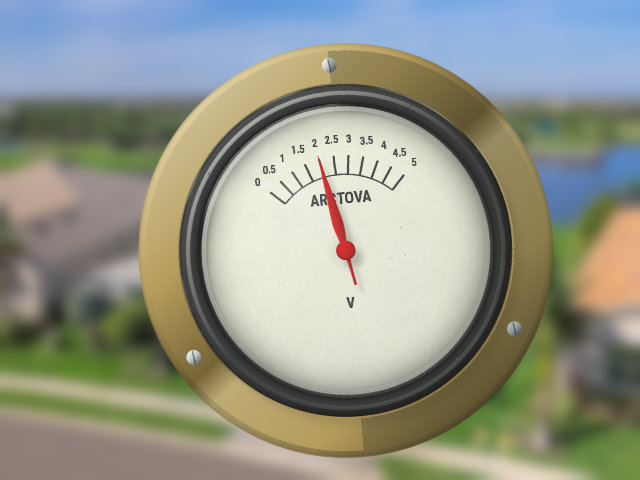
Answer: 2 V
